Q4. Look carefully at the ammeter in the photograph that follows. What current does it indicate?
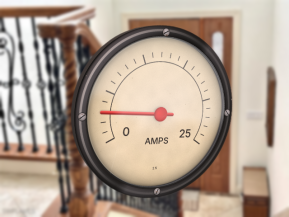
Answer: 3 A
